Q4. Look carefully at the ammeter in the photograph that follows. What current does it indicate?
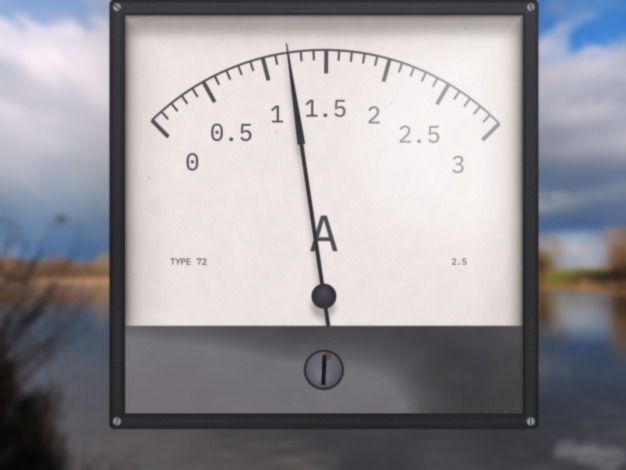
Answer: 1.2 A
